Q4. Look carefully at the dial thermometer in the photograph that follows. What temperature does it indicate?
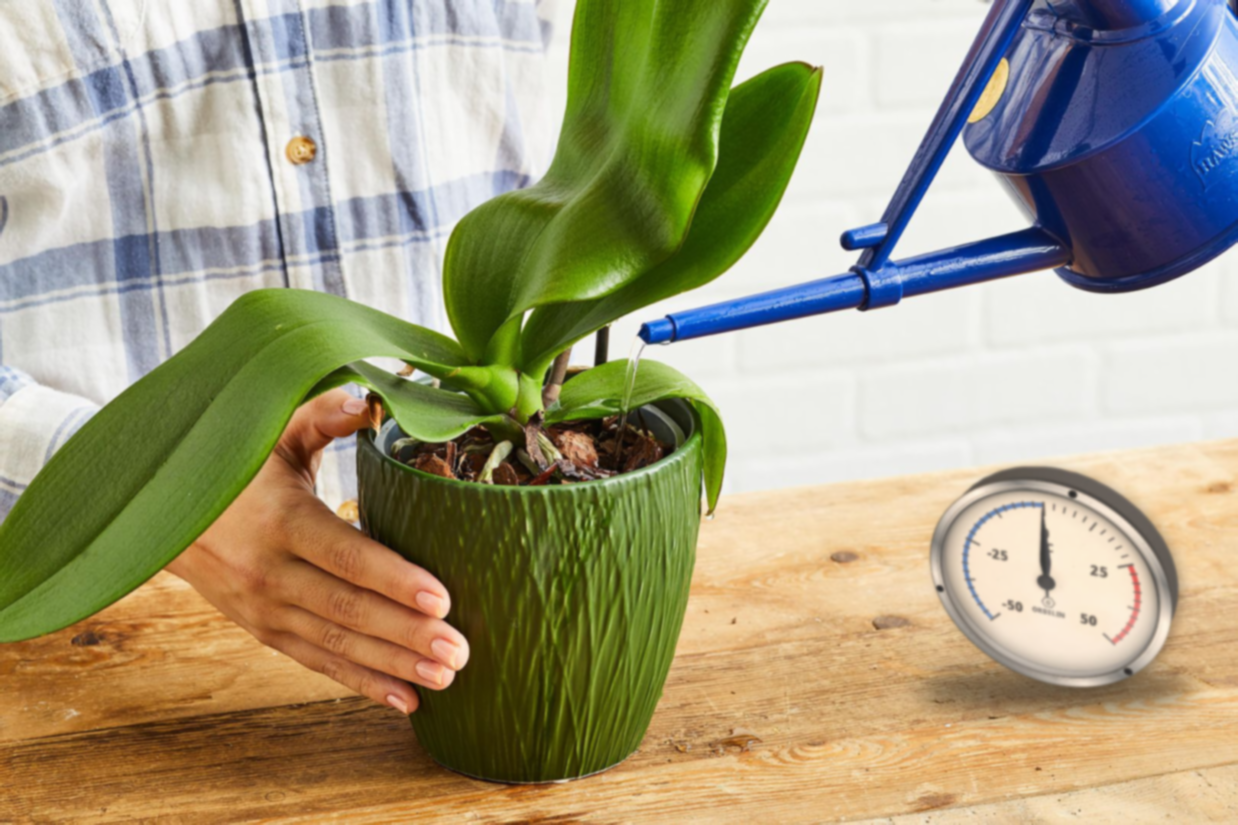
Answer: 0 °C
